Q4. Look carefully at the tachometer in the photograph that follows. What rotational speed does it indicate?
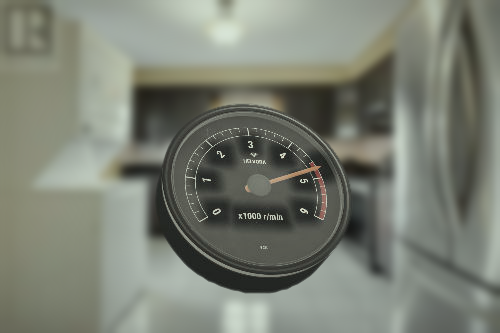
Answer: 4800 rpm
